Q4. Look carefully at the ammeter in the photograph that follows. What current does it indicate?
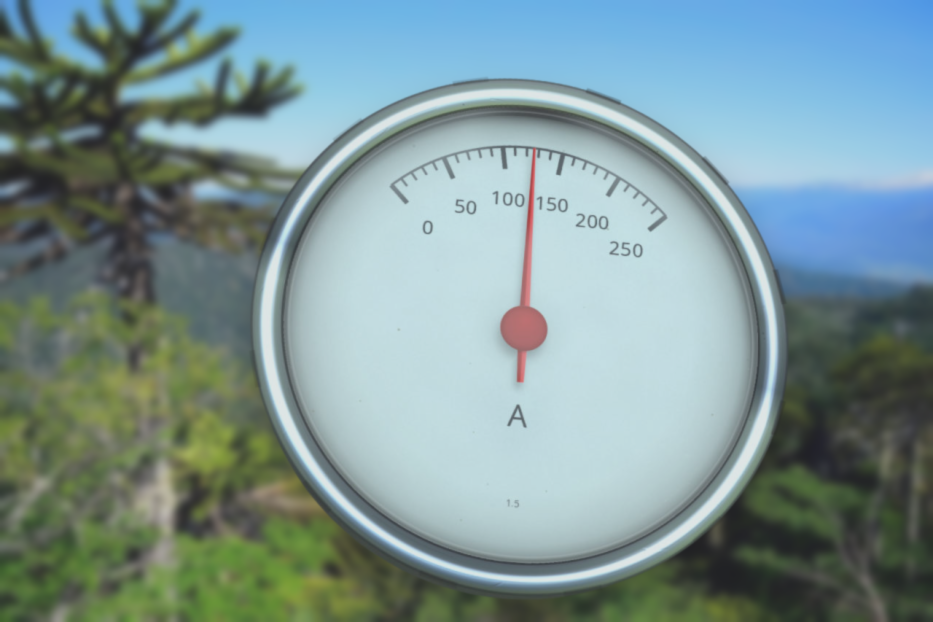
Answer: 125 A
